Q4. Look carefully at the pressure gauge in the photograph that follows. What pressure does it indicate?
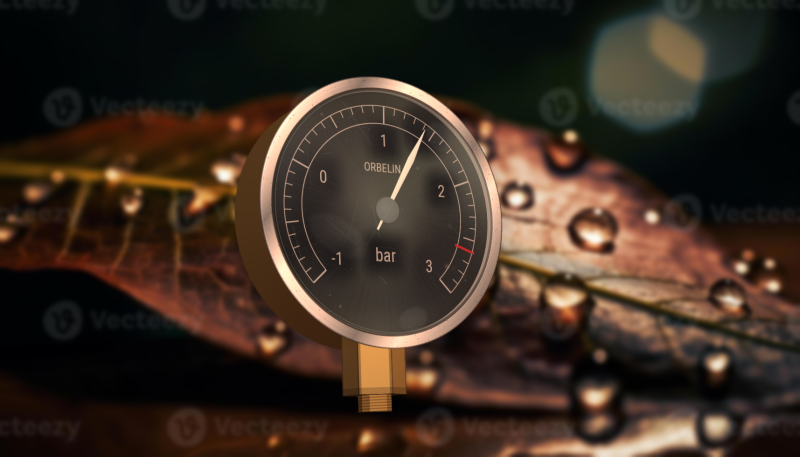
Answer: 1.4 bar
